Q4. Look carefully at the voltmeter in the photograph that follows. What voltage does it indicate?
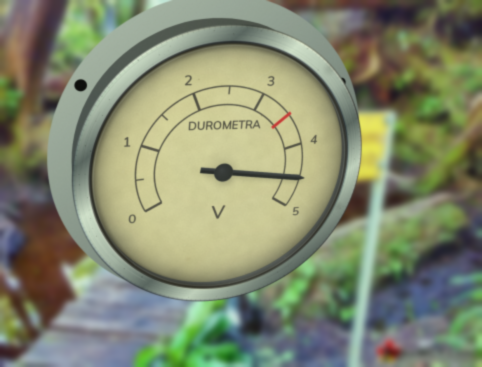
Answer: 4.5 V
